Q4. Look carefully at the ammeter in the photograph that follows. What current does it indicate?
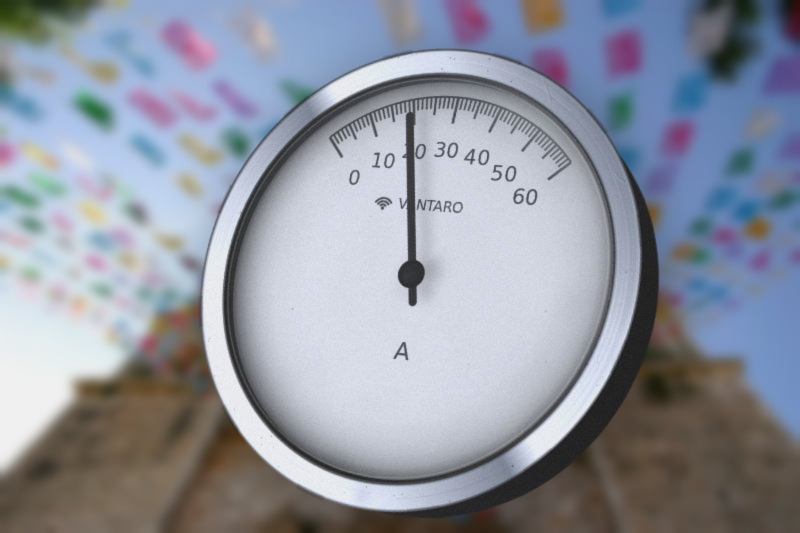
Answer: 20 A
